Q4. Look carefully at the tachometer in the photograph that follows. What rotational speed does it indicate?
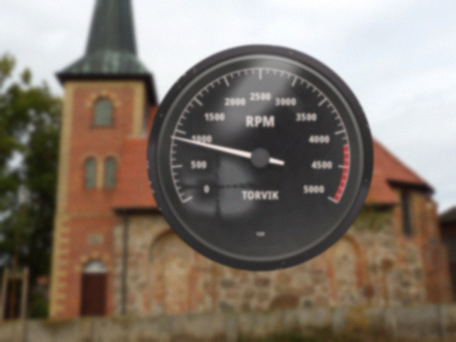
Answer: 900 rpm
